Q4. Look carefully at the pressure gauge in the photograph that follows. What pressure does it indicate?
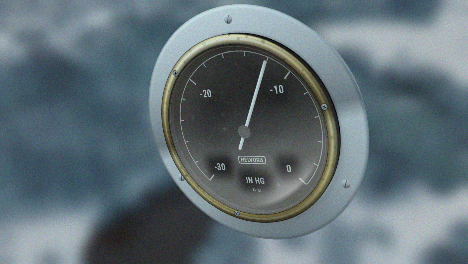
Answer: -12 inHg
